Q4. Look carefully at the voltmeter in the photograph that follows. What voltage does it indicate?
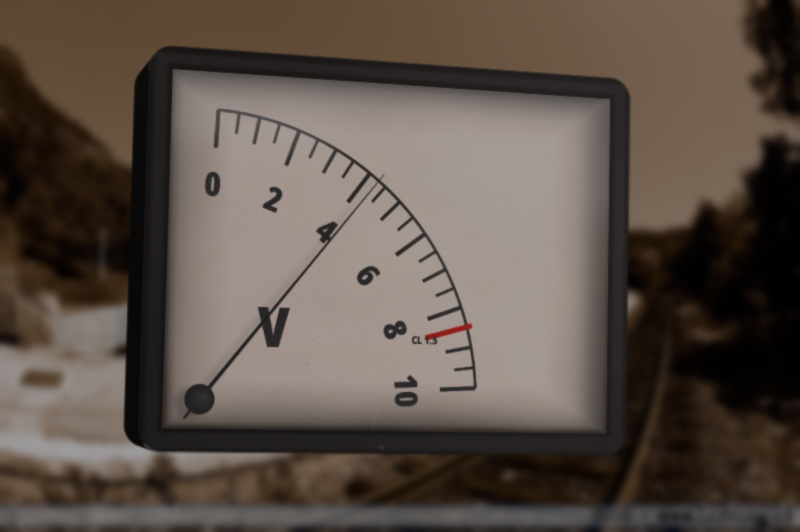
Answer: 4.25 V
